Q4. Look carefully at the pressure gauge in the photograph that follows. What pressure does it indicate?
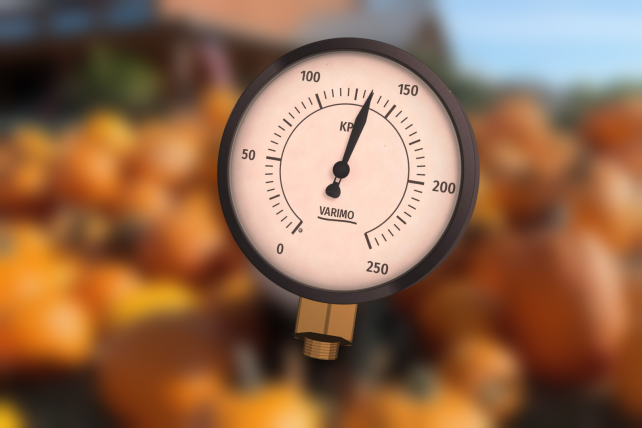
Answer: 135 kPa
